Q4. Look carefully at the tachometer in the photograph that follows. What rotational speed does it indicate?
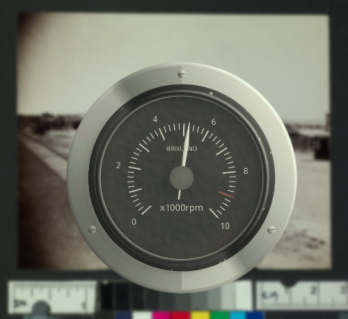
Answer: 5200 rpm
